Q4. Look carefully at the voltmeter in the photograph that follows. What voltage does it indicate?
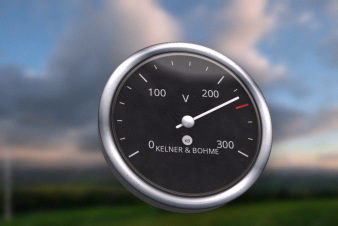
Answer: 230 V
